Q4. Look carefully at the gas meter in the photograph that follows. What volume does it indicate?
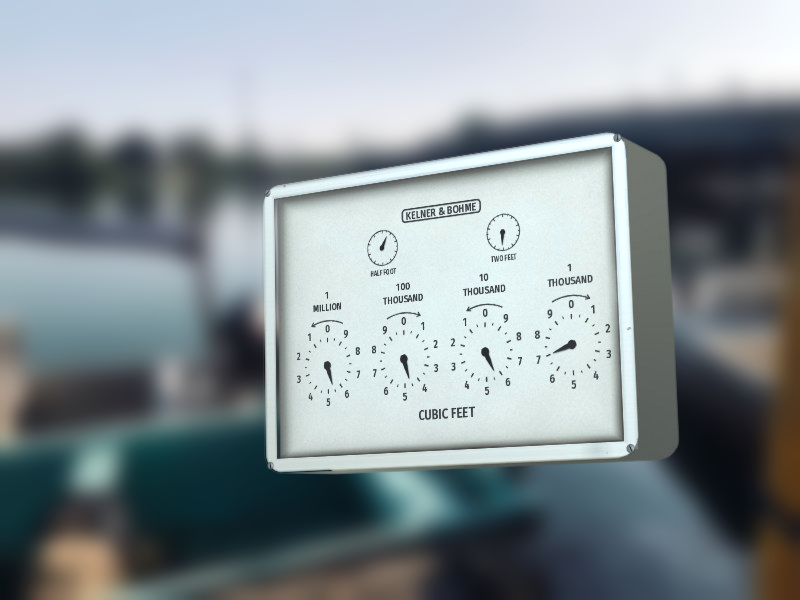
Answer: 545700 ft³
